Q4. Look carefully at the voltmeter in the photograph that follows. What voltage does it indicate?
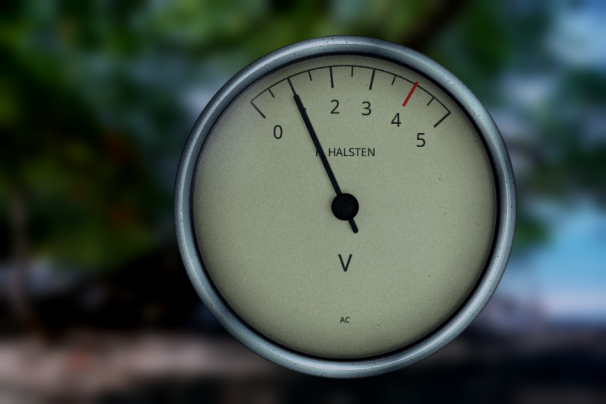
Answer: 1 V
